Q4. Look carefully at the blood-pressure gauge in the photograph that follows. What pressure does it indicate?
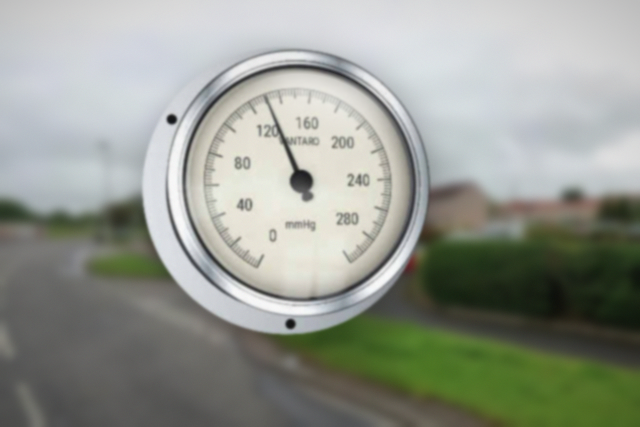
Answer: 130 mmHg
